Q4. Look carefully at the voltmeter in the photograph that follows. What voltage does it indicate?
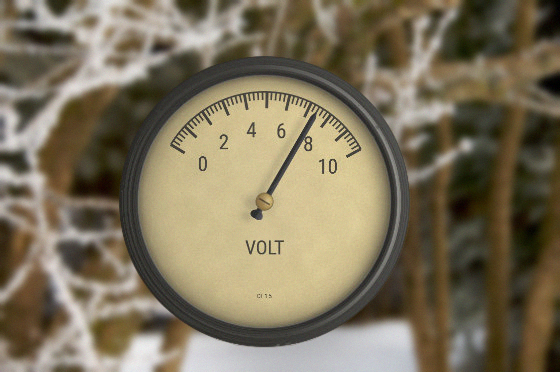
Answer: 7.4 V
